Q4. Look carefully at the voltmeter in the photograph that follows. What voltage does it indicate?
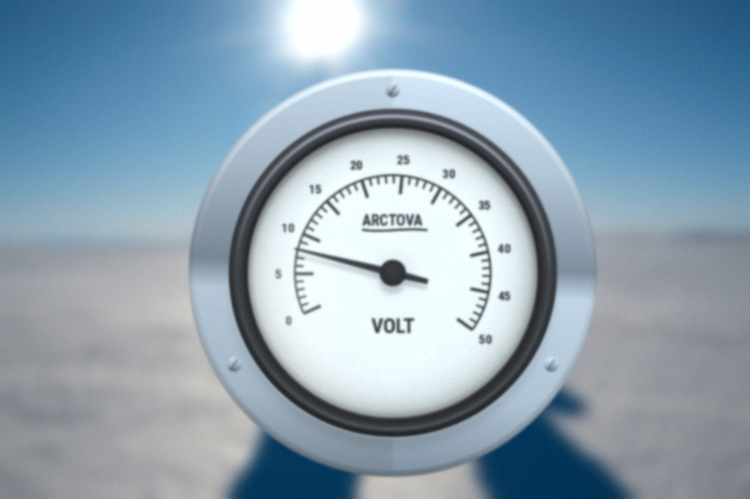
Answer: 8 V
